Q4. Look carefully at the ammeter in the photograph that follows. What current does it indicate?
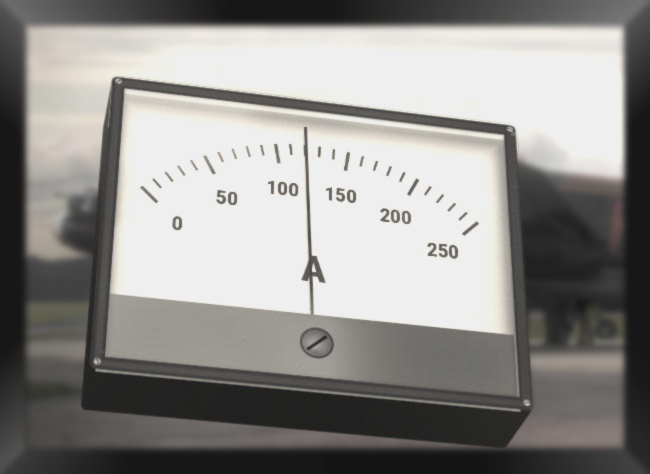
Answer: 120 A
